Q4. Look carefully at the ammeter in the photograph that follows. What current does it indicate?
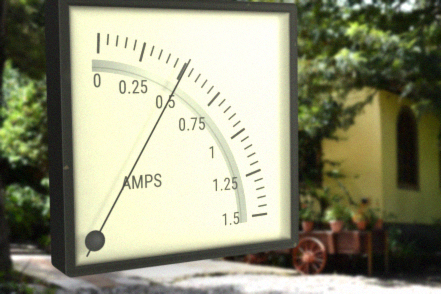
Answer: 0.5 A
